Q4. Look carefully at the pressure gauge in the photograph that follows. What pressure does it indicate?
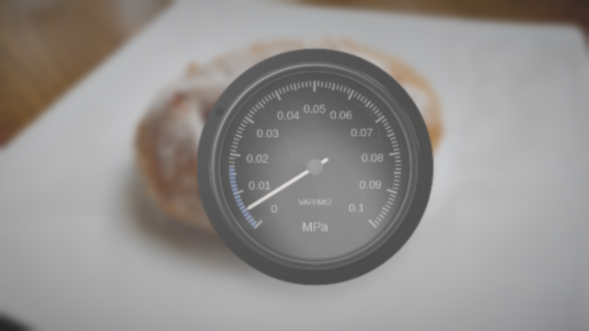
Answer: 0.005 MPa
